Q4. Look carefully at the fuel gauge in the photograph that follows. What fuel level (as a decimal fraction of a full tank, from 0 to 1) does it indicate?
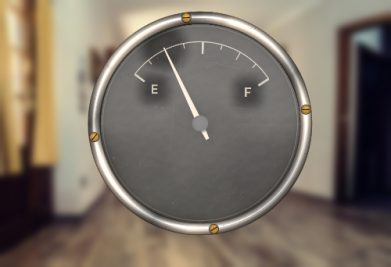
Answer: 0.25
